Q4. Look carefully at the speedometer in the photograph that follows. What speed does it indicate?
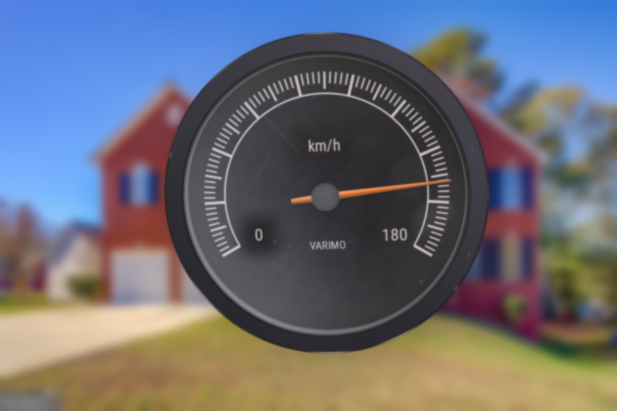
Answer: 152 km/h
